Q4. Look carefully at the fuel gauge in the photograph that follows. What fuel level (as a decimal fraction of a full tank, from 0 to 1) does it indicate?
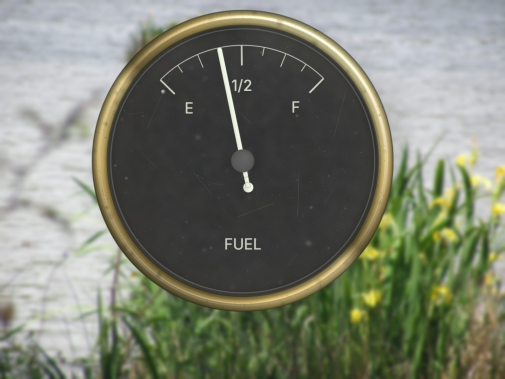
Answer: 0.375
